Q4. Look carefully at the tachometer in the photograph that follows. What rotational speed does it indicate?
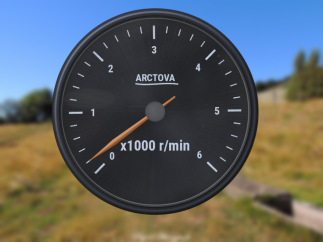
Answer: 200 rpm
